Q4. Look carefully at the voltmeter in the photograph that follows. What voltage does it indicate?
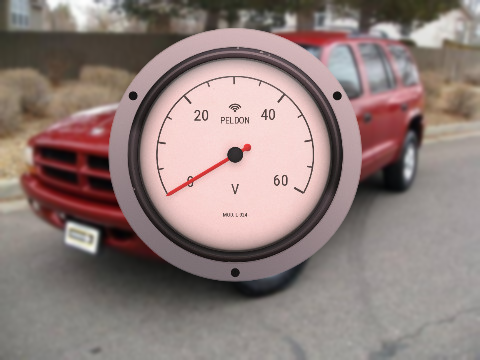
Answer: 0 V
